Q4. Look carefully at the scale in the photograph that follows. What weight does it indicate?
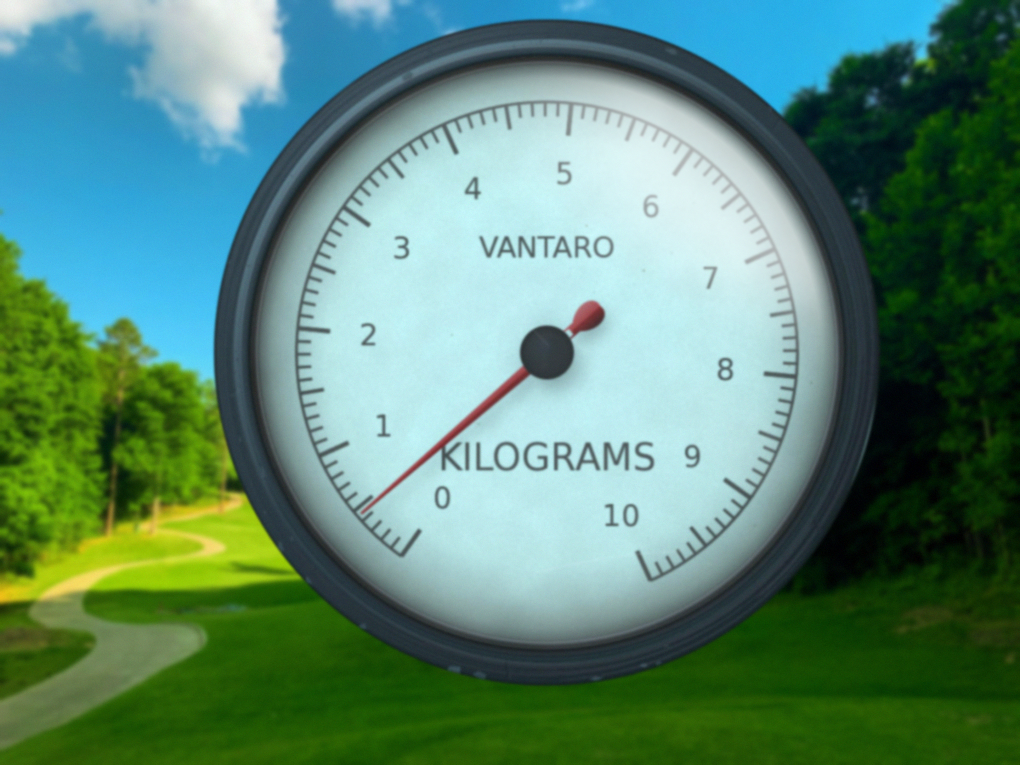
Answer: 0.45 kg
